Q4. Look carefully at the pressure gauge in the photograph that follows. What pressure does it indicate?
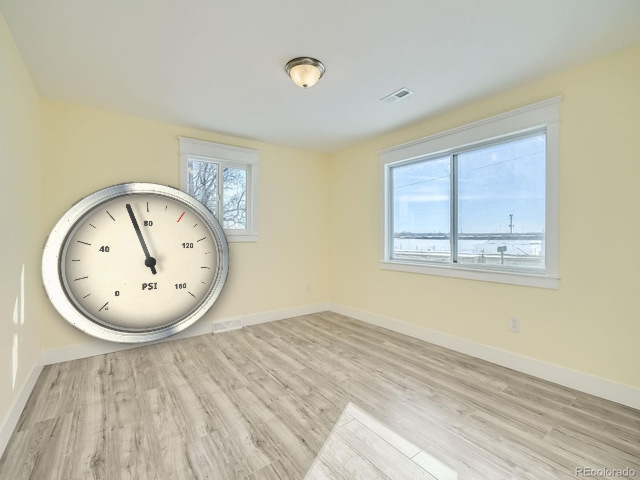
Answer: 70 psi
